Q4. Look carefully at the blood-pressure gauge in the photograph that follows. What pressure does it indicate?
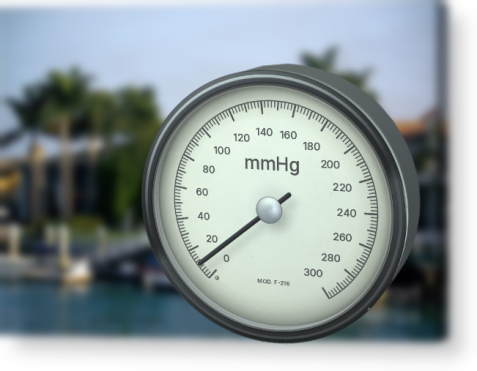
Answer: 10 mmHg
